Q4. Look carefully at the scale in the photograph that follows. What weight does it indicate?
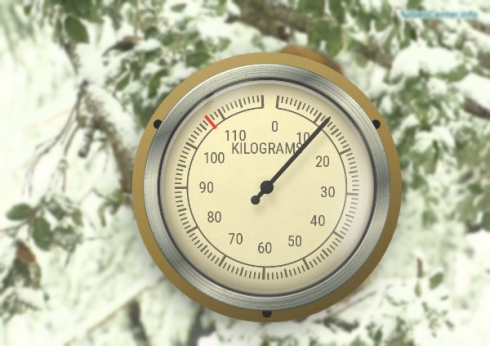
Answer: 12 kg
